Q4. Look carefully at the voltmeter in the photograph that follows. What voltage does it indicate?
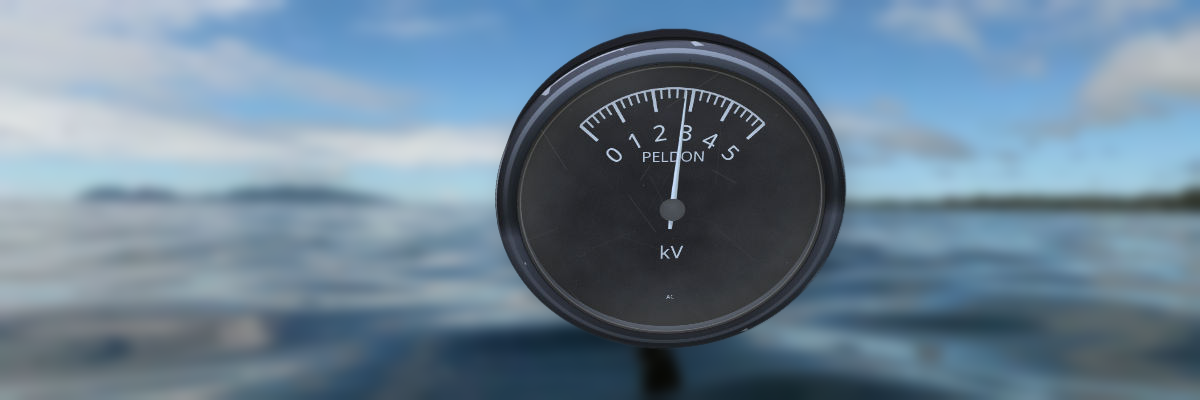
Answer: 2.8 kV
